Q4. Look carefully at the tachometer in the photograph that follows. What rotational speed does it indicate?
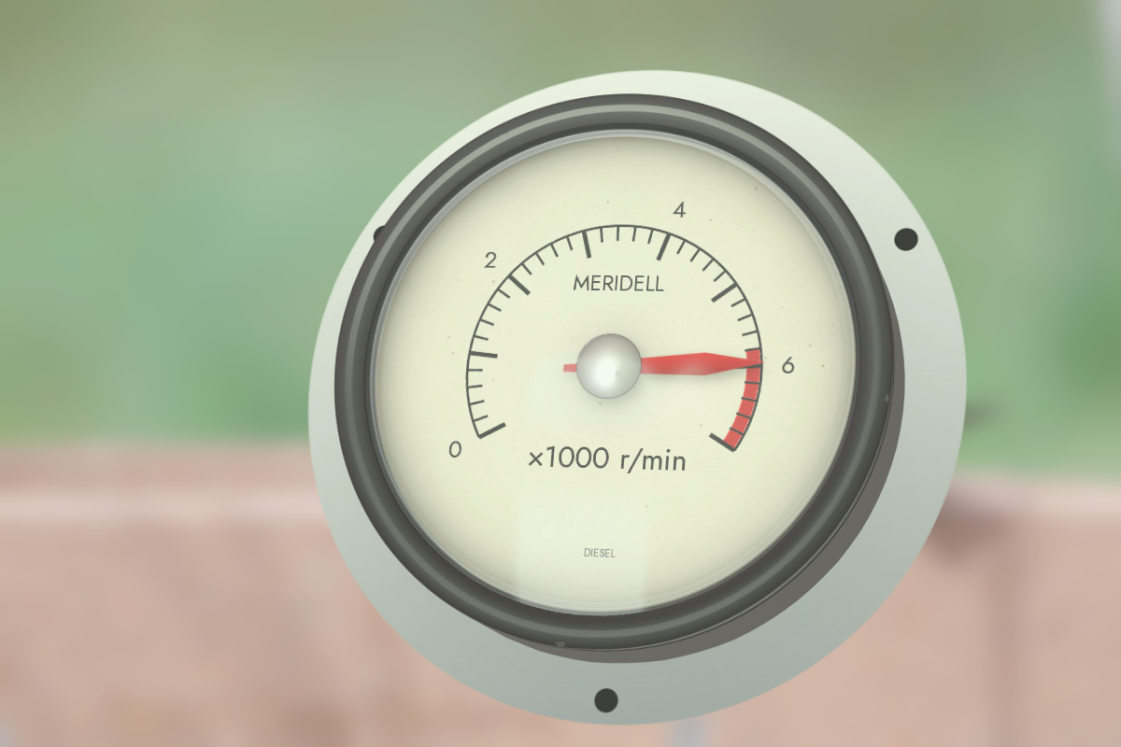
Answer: 6000 rpm
